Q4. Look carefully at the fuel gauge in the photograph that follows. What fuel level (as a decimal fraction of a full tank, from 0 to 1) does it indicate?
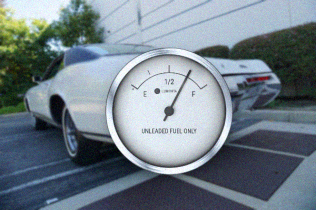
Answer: 0.75
